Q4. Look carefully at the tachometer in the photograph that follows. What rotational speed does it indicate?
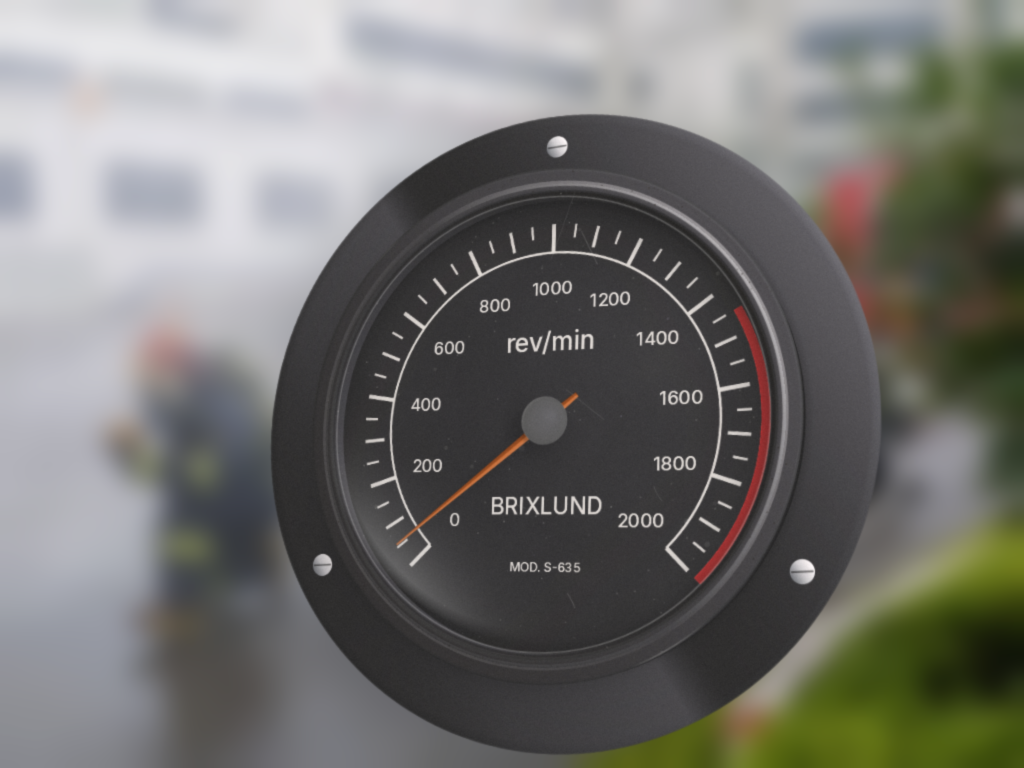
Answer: 50 rpm
